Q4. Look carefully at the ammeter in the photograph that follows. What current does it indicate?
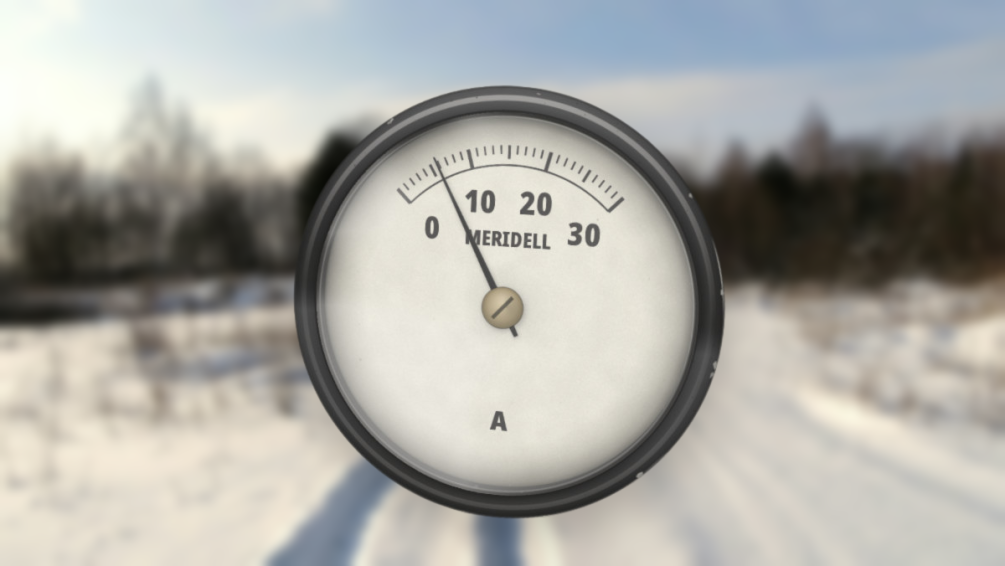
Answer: 6 A
